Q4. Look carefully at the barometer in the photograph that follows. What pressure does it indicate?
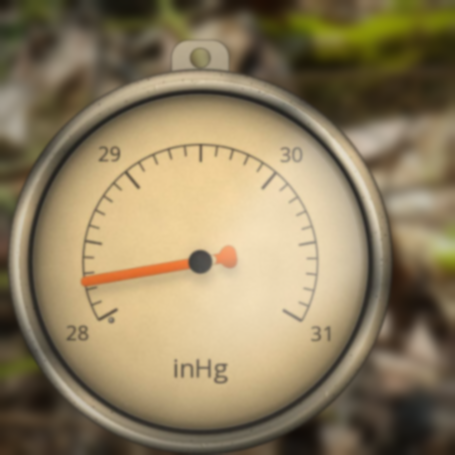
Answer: 28.25 inHg
